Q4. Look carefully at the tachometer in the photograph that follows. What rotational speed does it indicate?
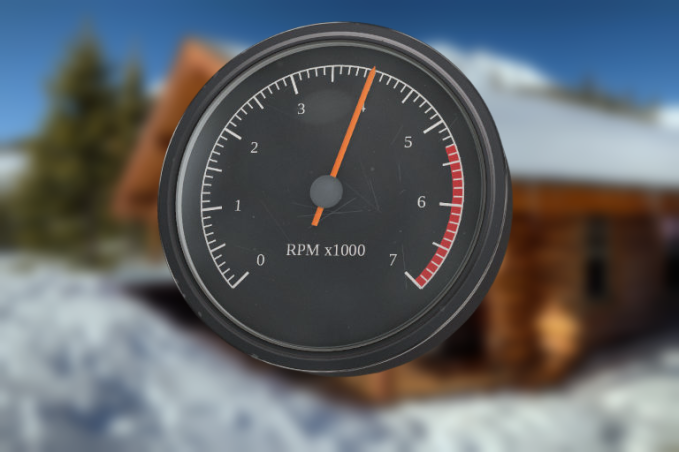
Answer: 4000 rpm
